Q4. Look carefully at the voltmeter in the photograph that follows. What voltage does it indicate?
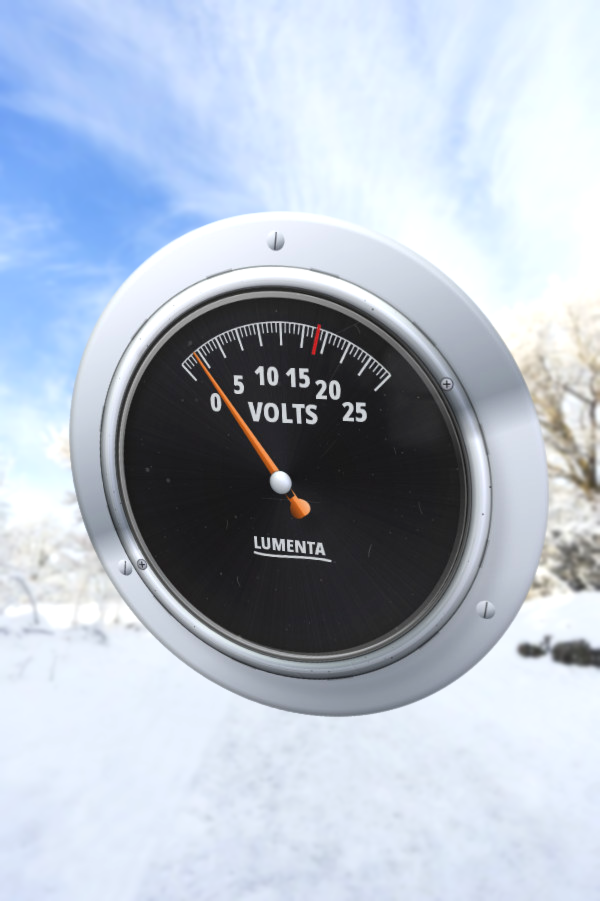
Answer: 2.5 V
